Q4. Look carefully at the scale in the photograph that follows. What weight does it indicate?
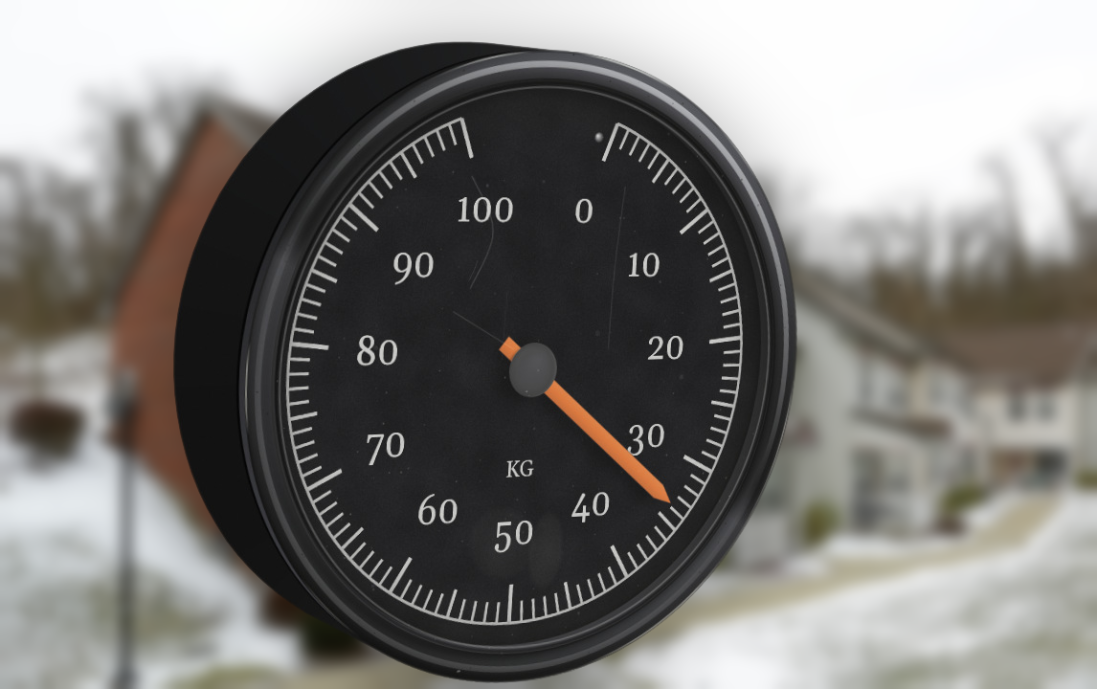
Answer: 34 kg
